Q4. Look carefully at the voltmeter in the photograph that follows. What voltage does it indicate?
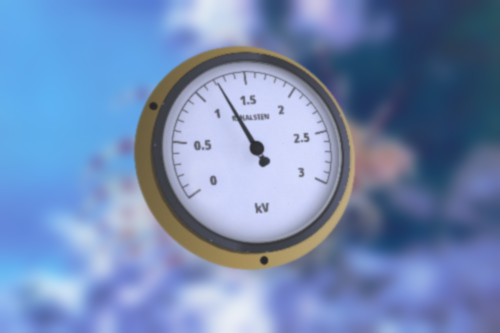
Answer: 1.2 kV
